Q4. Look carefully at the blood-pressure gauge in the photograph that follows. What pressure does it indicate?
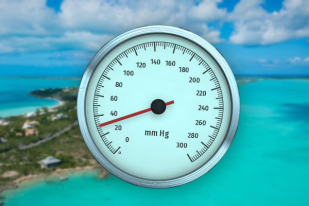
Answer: 30 mmHg
